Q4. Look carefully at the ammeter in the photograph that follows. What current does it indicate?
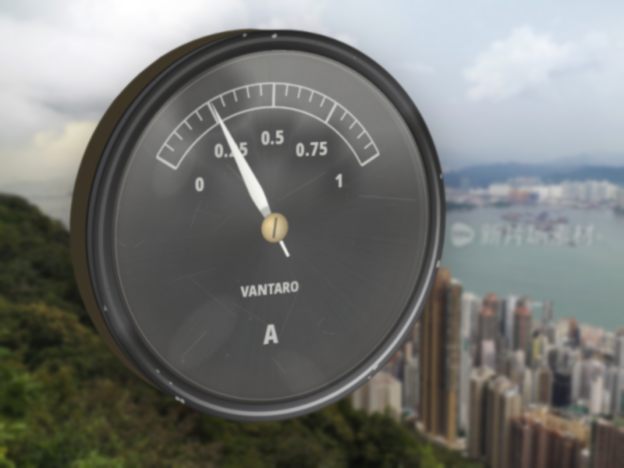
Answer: 0.25 A
